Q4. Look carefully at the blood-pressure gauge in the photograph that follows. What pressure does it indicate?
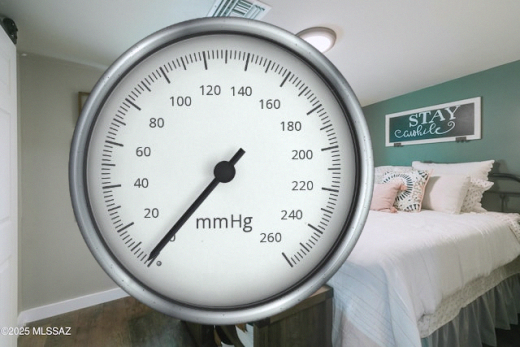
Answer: 2 mmHg
